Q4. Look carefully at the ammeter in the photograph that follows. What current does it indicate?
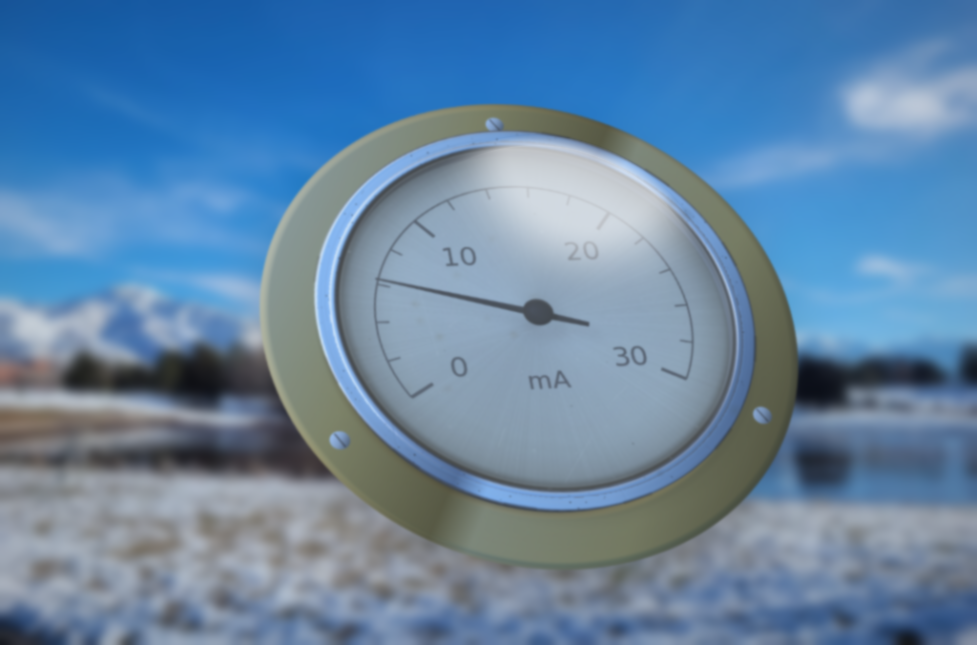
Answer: 6 mA
